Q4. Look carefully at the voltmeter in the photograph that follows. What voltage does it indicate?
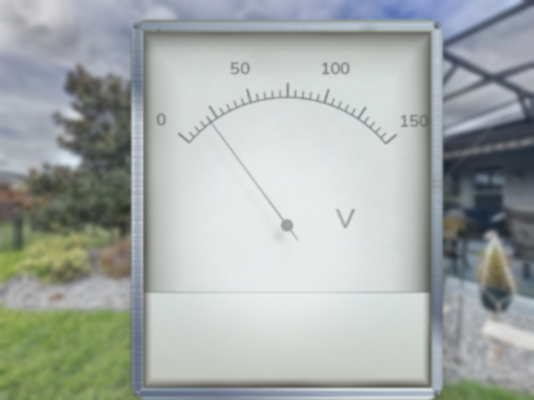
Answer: 20 V
